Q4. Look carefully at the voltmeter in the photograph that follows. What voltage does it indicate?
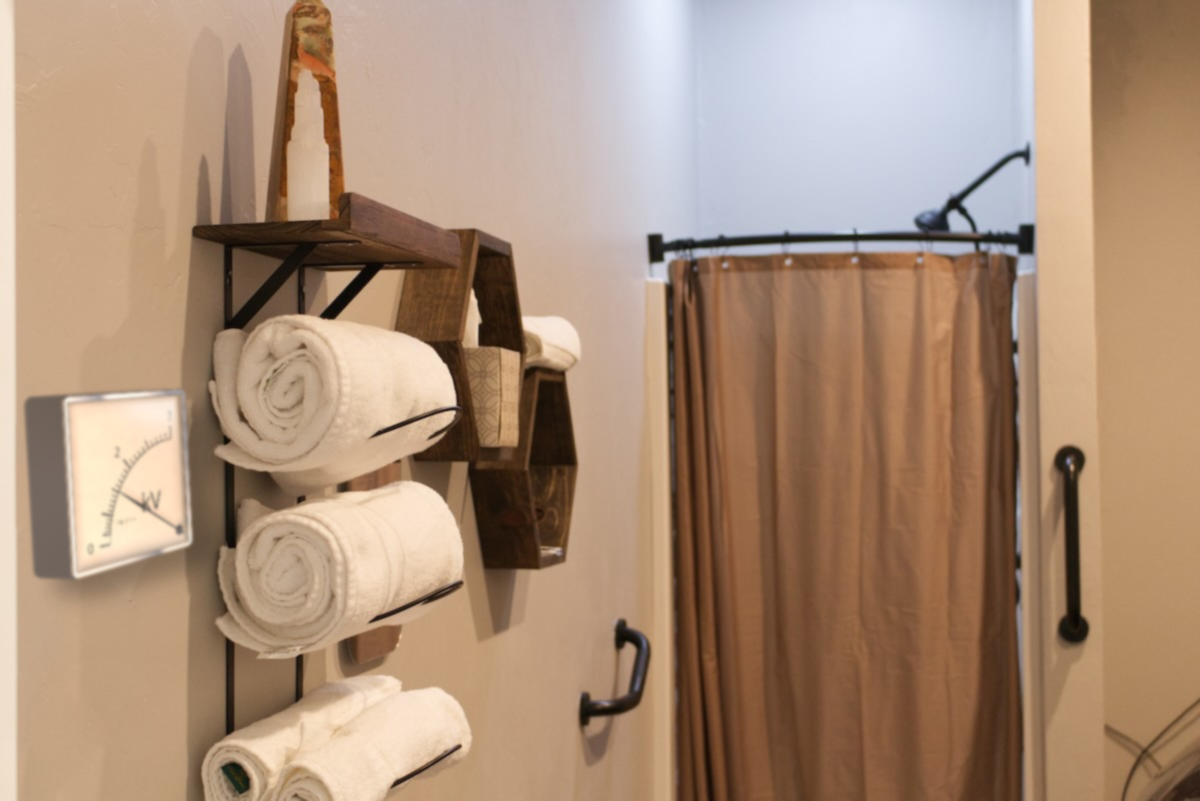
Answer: 1.5 kV
